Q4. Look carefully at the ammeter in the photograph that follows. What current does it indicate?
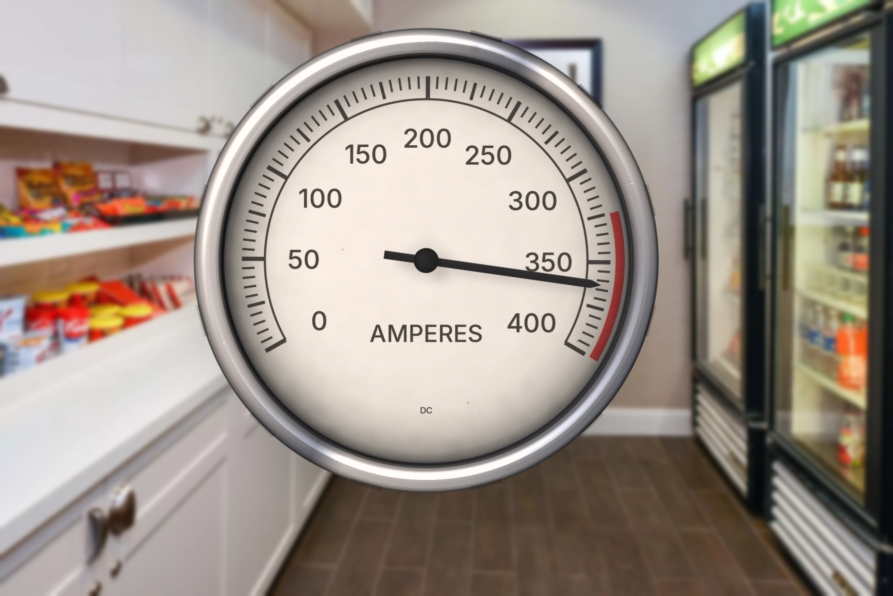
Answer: 362.5 A
